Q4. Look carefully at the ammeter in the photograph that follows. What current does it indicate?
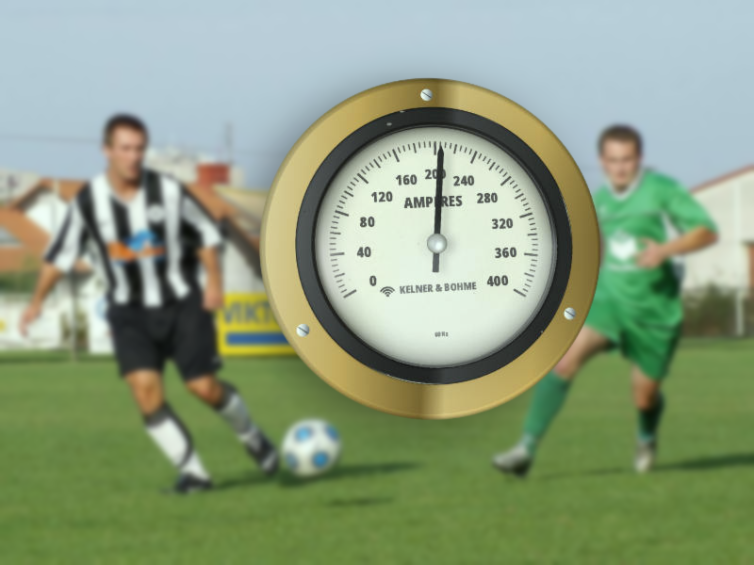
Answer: 205 A
